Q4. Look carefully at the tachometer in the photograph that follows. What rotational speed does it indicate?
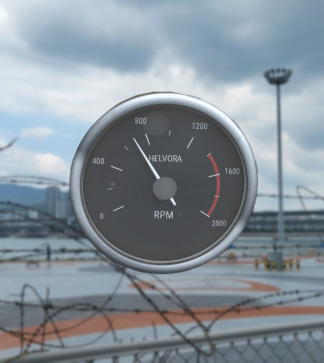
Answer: 700 rpm
